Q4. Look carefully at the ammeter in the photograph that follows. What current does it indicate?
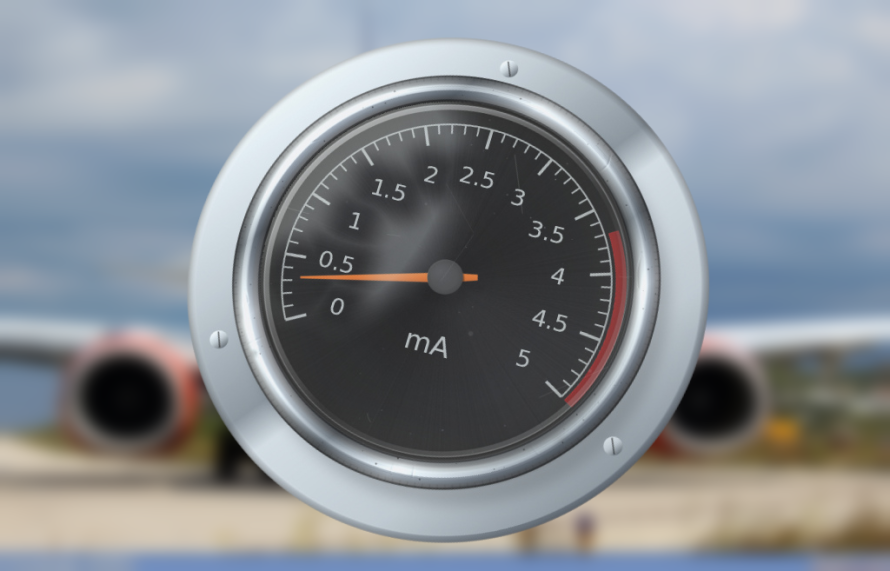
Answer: 0.3 mA
